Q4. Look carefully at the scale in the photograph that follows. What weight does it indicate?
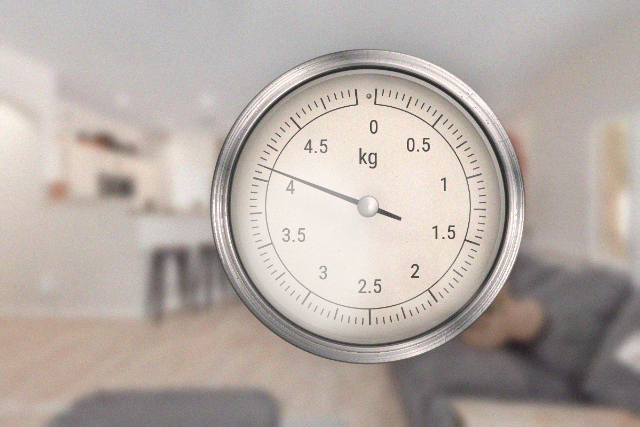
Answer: 4.1 kg
